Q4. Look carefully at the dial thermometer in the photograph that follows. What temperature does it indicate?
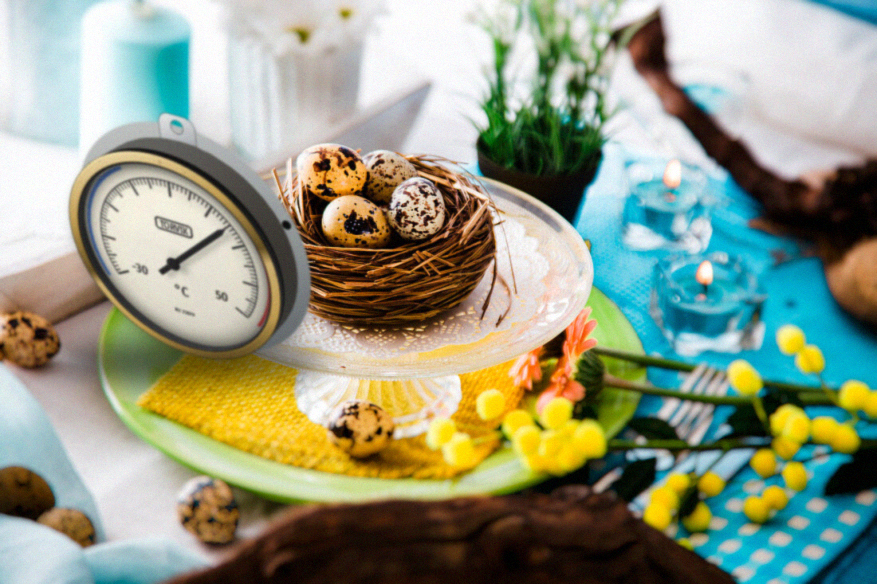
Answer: 25 °C
